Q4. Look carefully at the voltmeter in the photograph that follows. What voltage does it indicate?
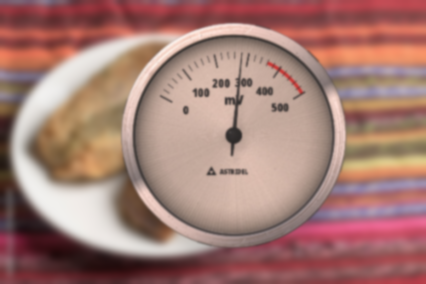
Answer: 280 mV
